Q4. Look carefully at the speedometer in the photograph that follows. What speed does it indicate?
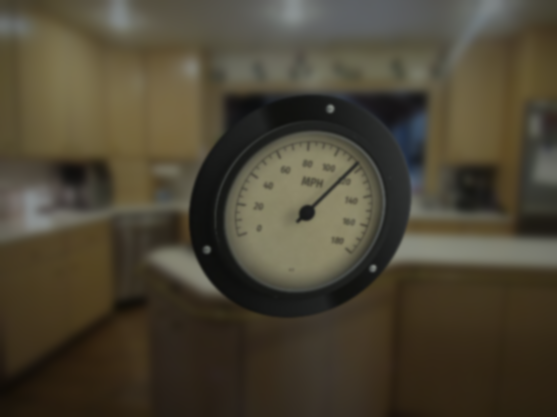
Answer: 115 mph
